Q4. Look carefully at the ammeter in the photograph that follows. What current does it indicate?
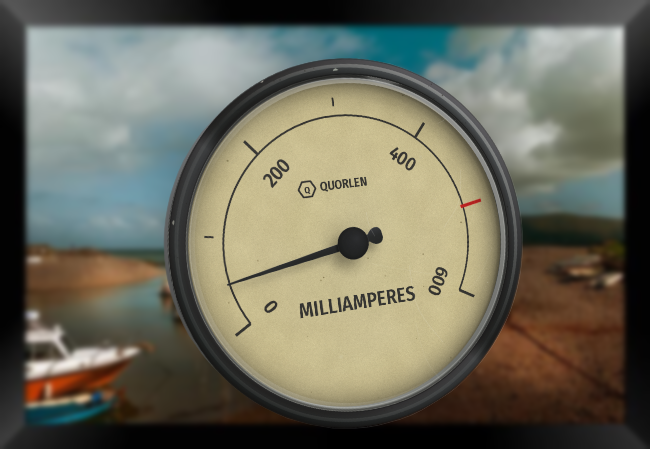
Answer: 50 mA
